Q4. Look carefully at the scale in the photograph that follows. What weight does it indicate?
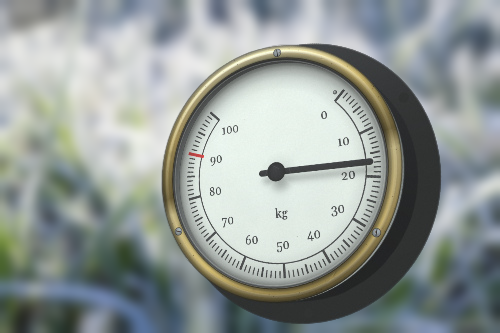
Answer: 17 kg
